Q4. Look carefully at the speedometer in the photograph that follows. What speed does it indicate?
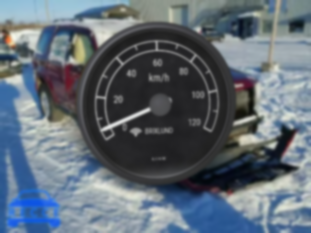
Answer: 5 km/h
